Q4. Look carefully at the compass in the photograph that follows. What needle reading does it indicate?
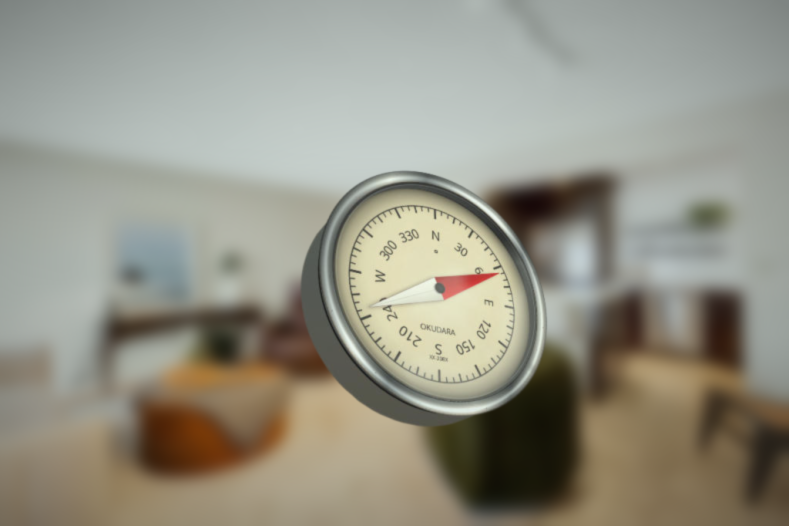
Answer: 65 °
